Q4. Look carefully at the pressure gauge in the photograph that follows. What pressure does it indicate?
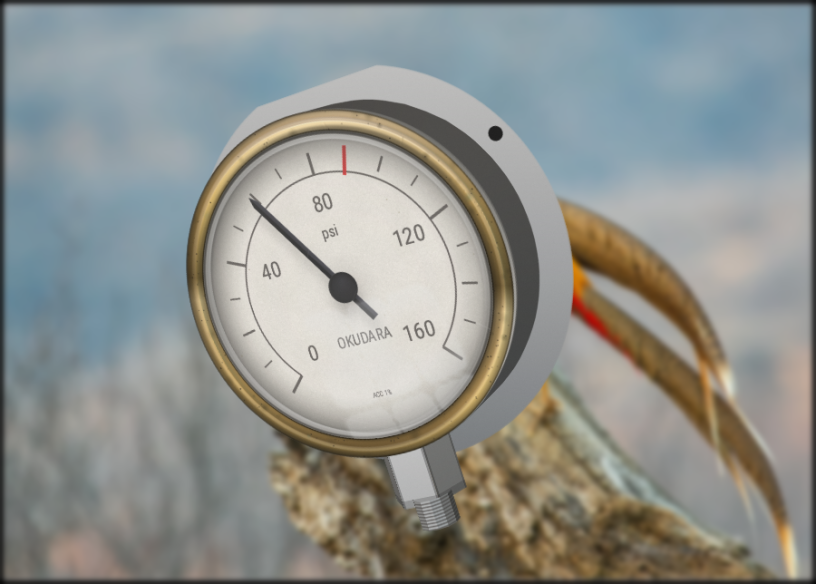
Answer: 60 psi
